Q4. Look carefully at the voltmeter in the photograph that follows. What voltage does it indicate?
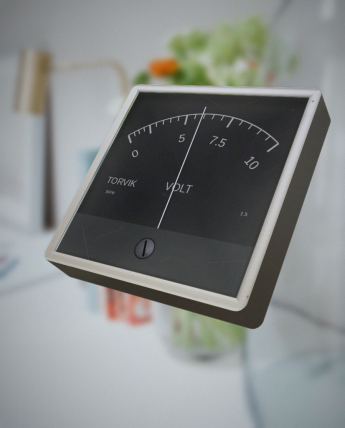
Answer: 6 V
